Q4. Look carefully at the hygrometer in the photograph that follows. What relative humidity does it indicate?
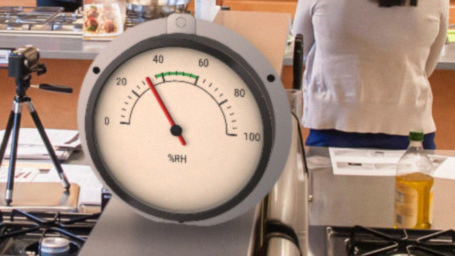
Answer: 32 %
